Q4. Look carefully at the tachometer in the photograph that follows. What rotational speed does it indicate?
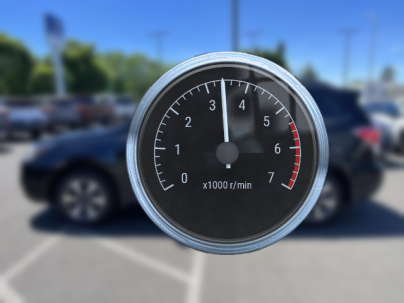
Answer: 3400 rpm
